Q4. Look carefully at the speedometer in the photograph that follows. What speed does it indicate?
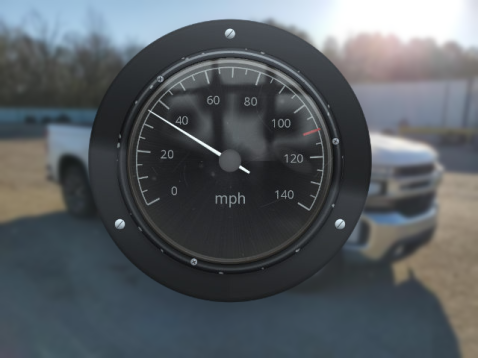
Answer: 35 mph
